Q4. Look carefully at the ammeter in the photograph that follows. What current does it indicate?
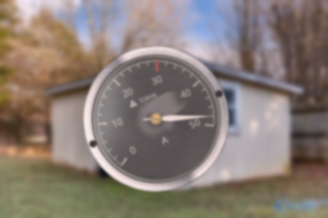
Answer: 48 A
